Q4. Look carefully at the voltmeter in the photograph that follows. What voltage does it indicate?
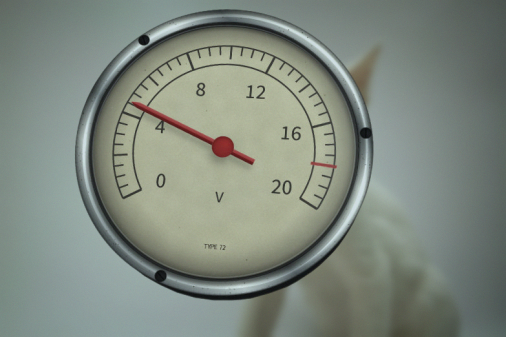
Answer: 4.5 V
